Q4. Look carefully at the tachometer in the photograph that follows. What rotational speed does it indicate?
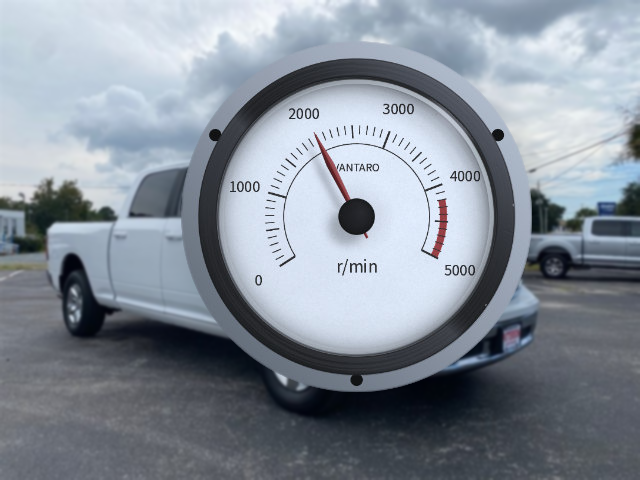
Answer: 2000 rpm
